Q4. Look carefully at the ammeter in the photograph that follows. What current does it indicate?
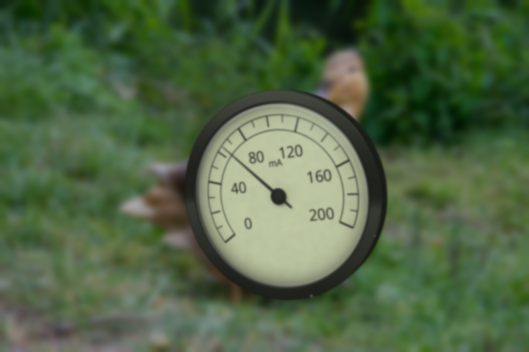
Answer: 65 mA
